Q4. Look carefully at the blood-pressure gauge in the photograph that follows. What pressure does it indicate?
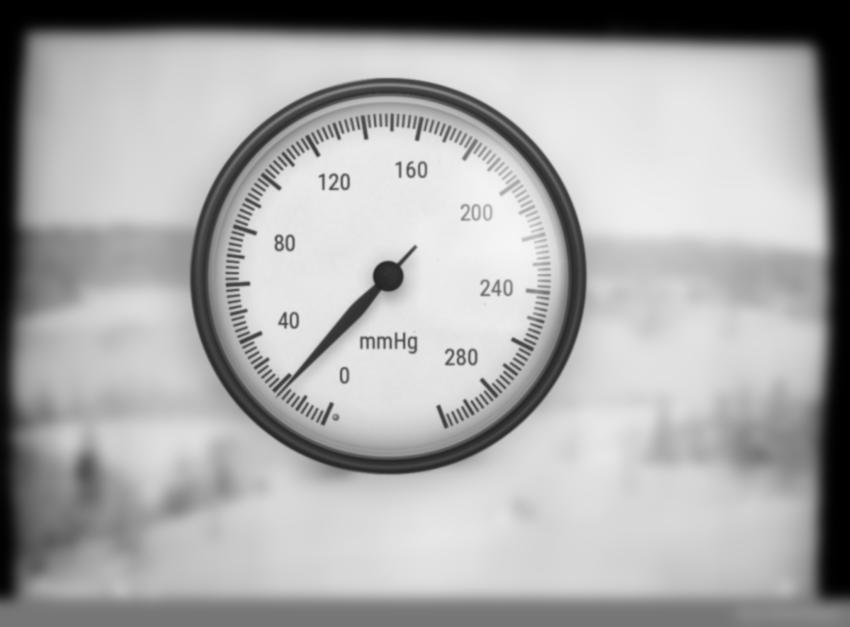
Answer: 18 mmHg
